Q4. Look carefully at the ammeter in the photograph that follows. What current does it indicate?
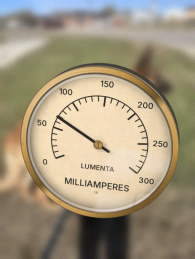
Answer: 70 mA
